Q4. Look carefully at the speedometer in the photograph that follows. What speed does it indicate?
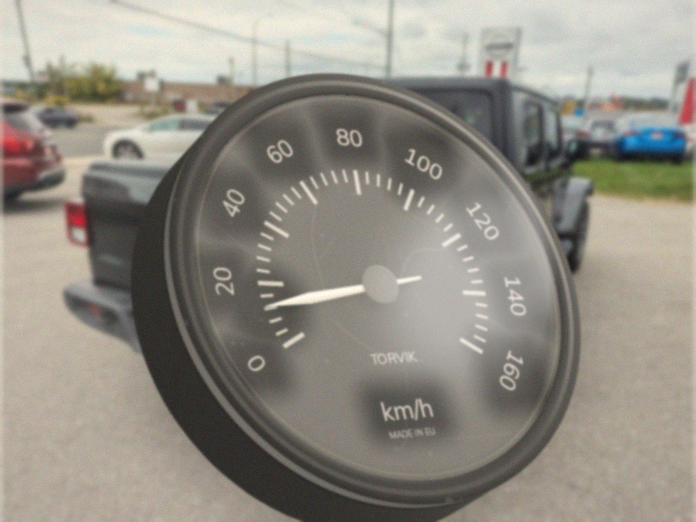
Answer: 12 km/h
